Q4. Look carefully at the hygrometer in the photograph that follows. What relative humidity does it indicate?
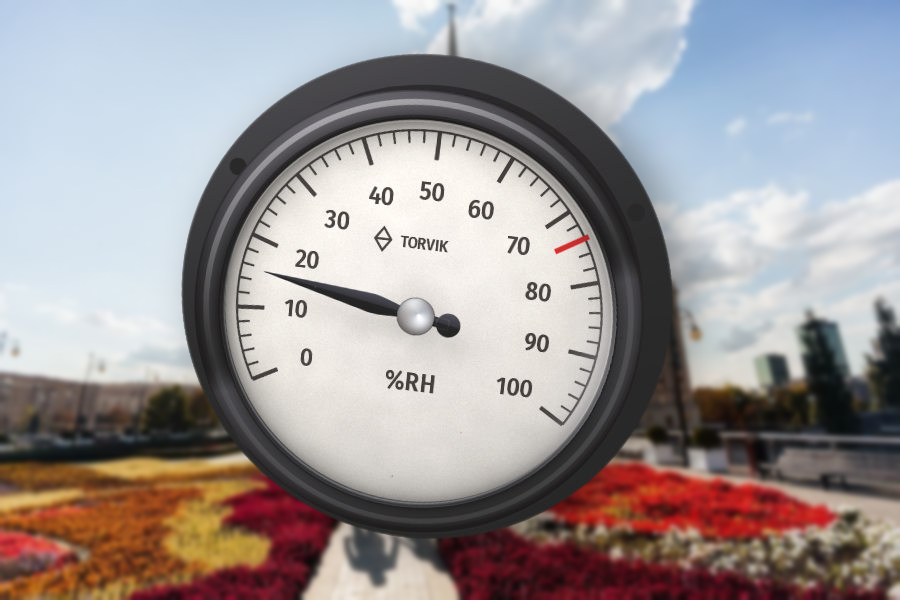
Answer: 16 %
